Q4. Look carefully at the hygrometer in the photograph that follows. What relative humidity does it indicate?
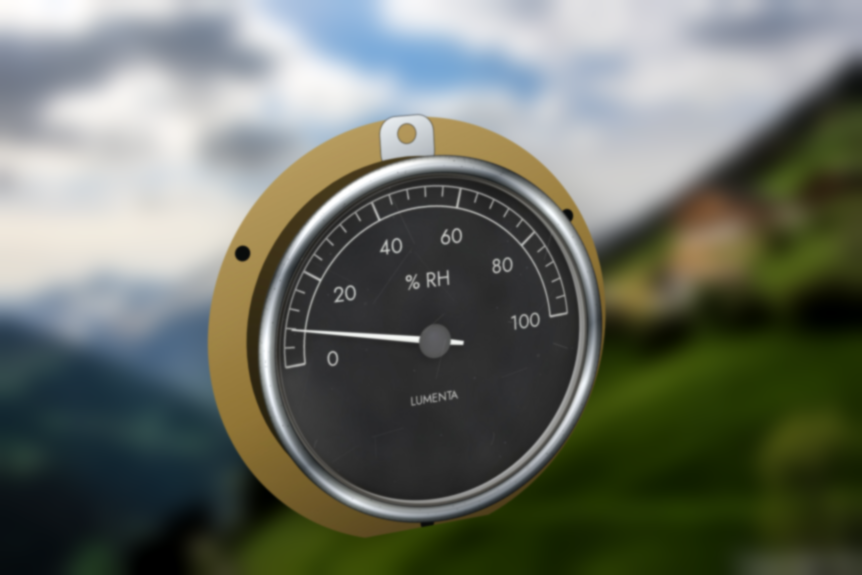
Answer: 8 %
